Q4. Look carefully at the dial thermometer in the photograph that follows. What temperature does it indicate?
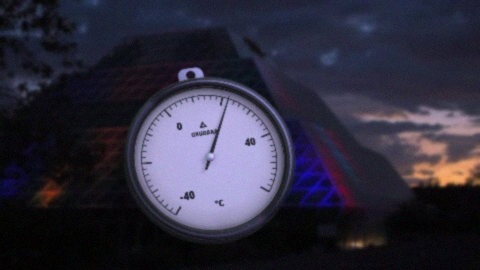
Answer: 22 °C
